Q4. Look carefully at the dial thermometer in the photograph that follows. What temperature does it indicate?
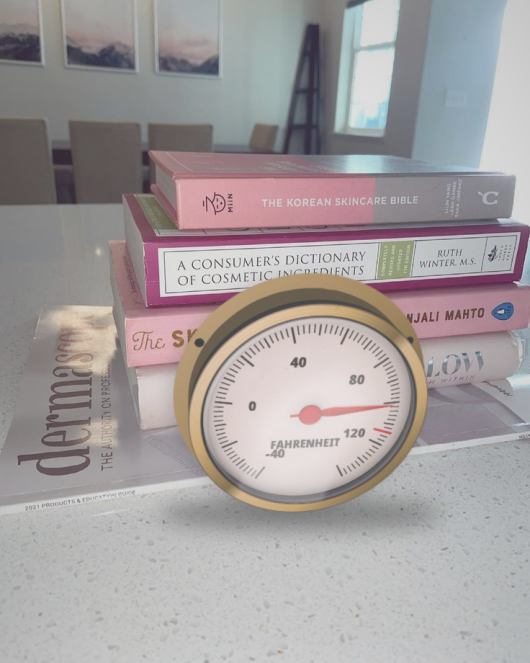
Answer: 100 °F
